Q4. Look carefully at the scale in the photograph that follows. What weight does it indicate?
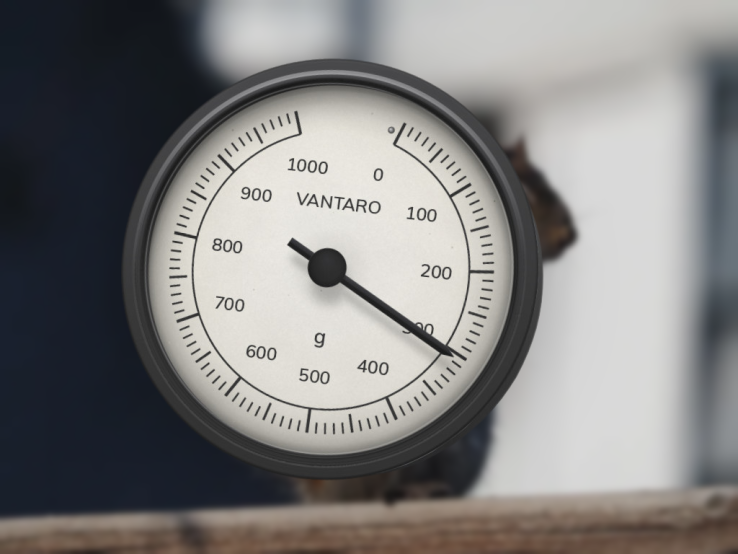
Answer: 305 g
